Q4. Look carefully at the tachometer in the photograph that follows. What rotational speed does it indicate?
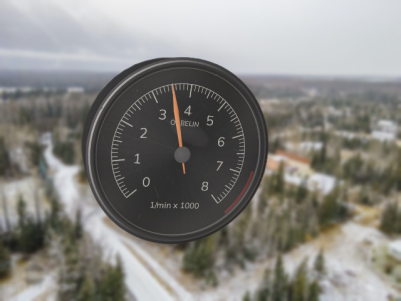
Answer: 3500 rpm
